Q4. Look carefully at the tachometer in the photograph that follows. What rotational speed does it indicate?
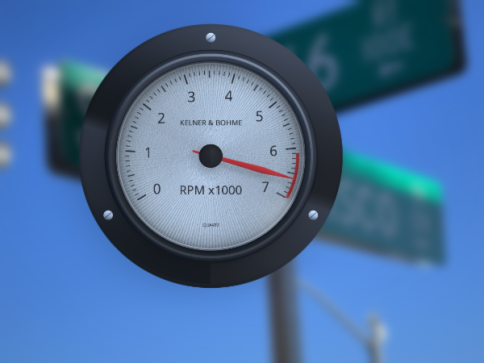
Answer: 6600 rpm
